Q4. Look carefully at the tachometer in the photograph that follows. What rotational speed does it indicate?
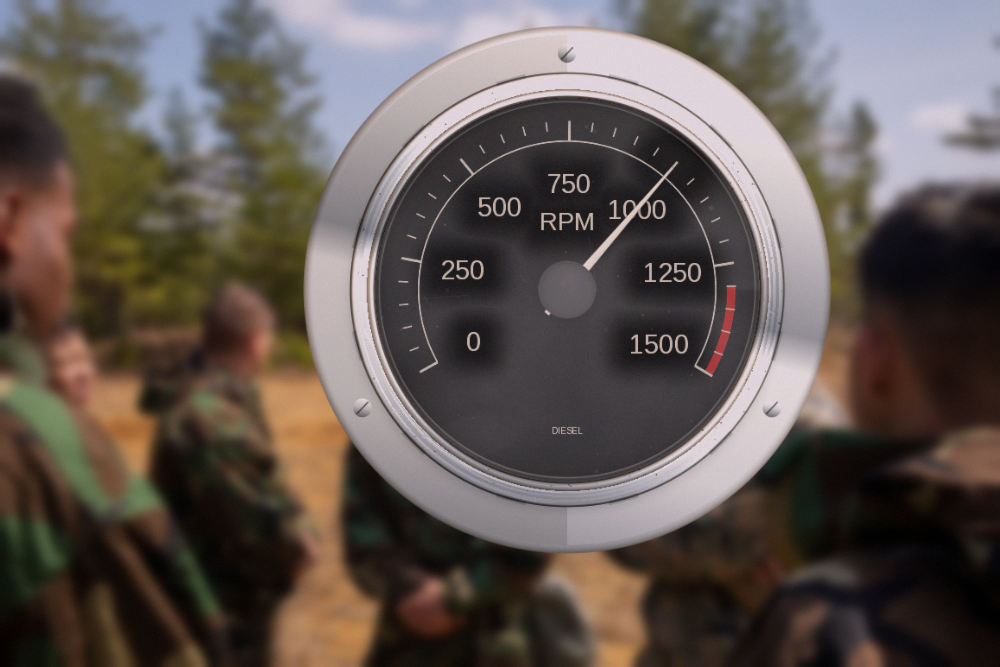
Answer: 1000 rpm
